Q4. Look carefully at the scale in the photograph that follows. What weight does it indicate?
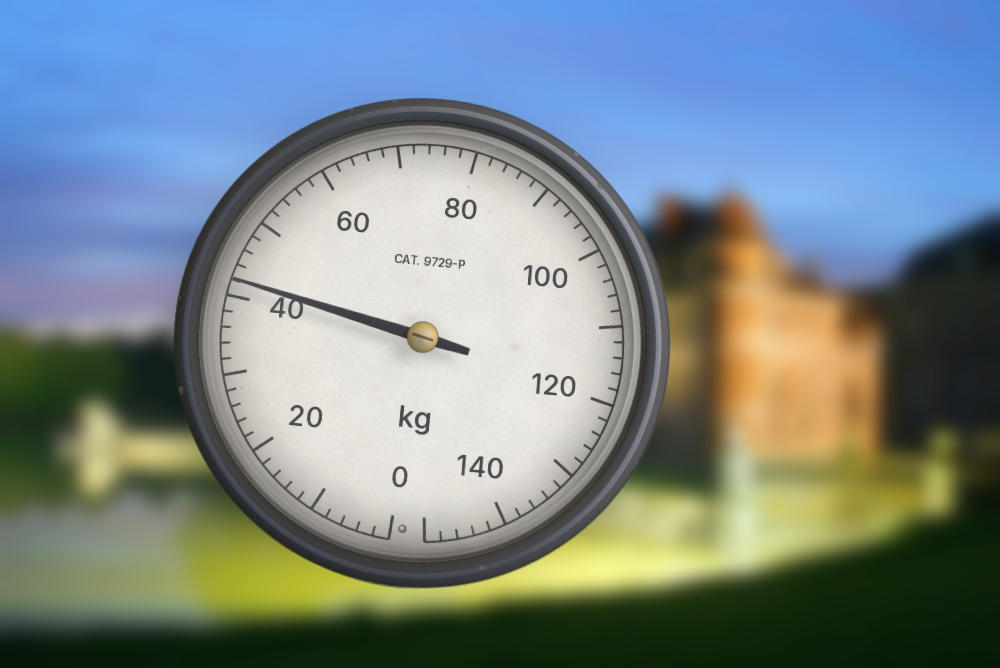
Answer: 42 kg
